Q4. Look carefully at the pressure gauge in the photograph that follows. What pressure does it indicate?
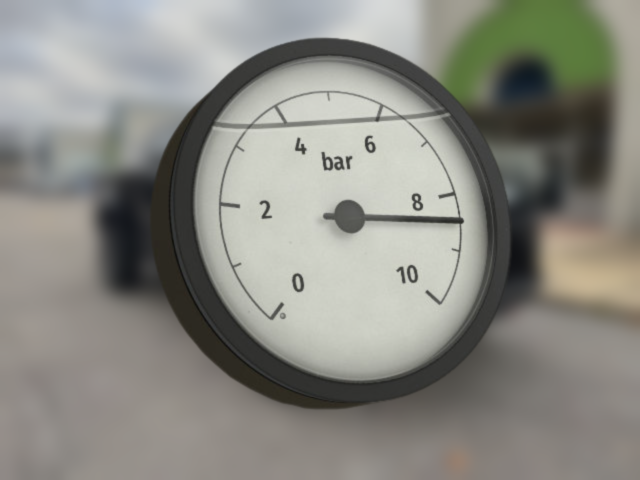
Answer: 8.5 bar
